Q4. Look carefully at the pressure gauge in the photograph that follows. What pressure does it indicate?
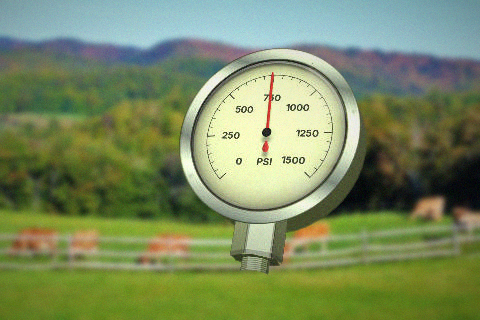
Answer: 750 psi
